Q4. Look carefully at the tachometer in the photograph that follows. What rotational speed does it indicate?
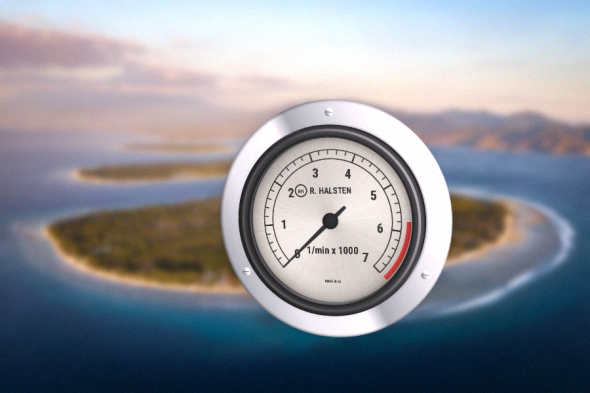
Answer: 0 rpm
